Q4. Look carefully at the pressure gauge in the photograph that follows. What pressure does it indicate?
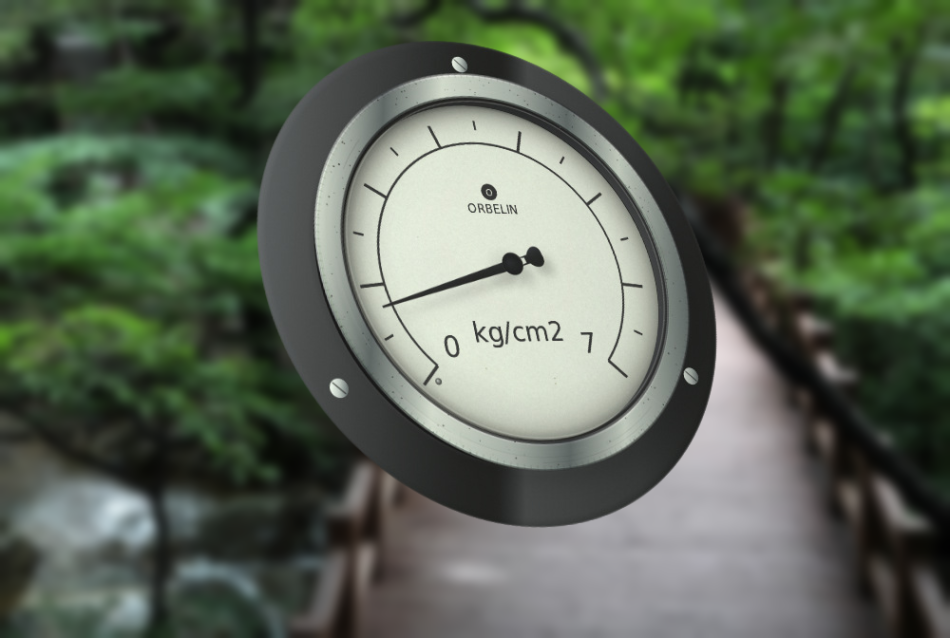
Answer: 0.75 kg/cm²
